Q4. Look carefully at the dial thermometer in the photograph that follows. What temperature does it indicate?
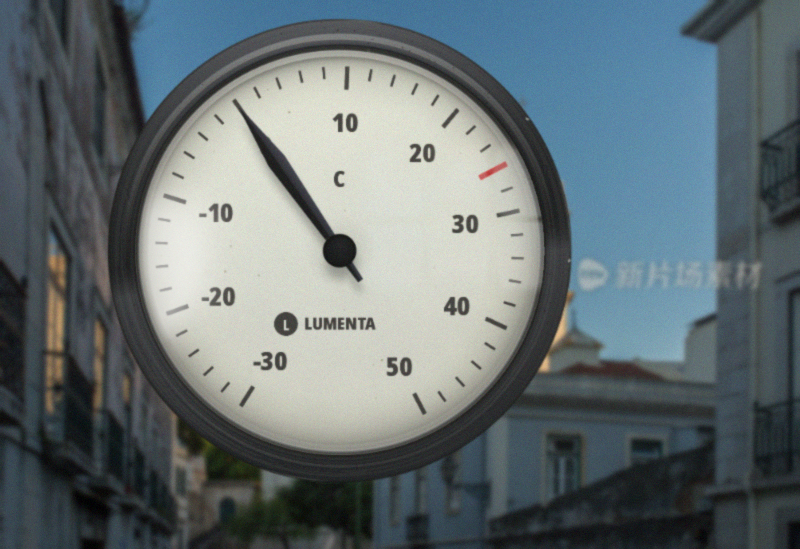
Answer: 0 °C
